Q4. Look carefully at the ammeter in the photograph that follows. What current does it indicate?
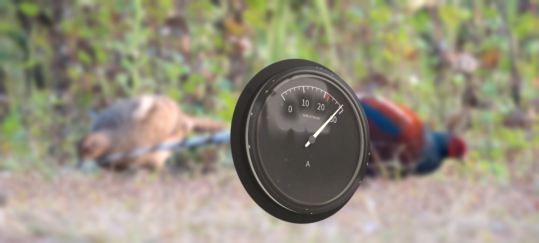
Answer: 28 A
